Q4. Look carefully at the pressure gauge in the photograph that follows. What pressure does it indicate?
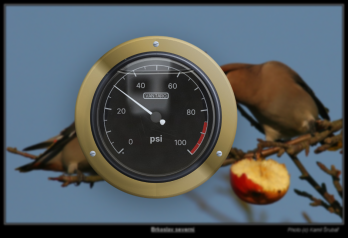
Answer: 30 psi
